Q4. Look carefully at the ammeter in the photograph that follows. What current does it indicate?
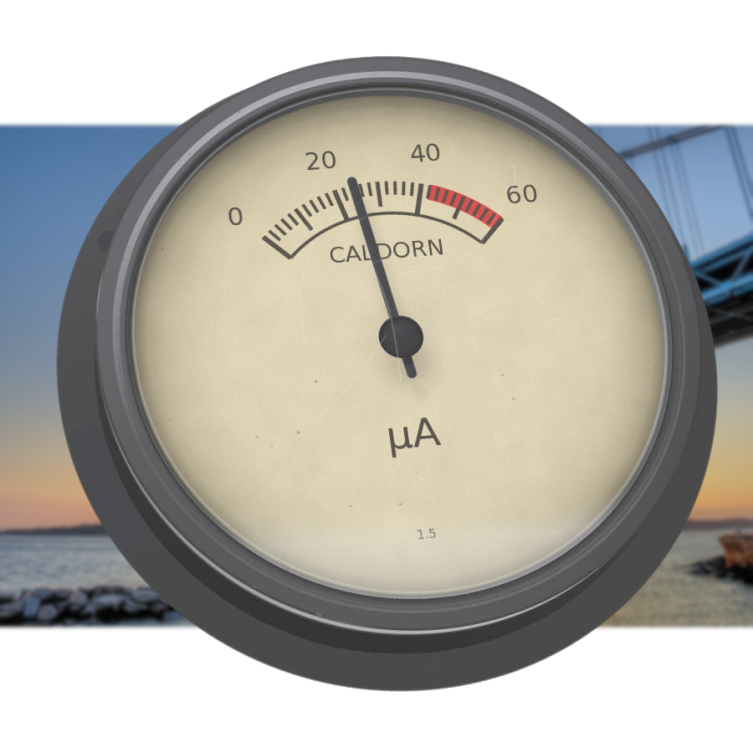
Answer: 24 µA
